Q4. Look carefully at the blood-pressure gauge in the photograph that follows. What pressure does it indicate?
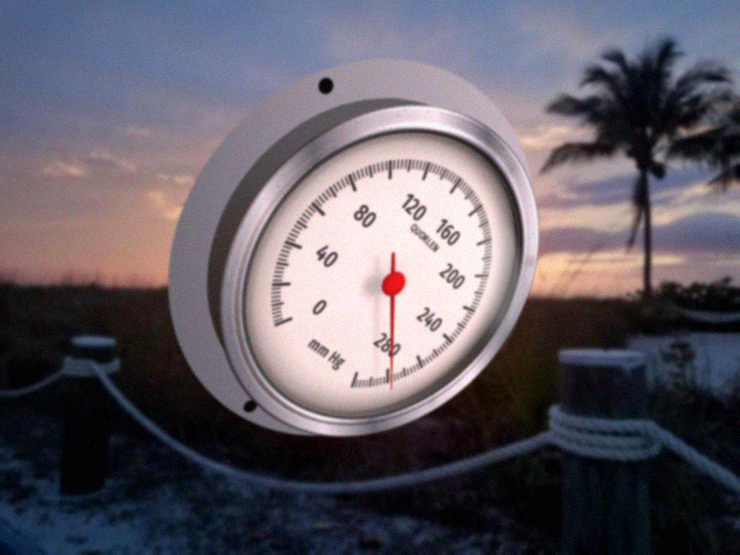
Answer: 280 mmHg
